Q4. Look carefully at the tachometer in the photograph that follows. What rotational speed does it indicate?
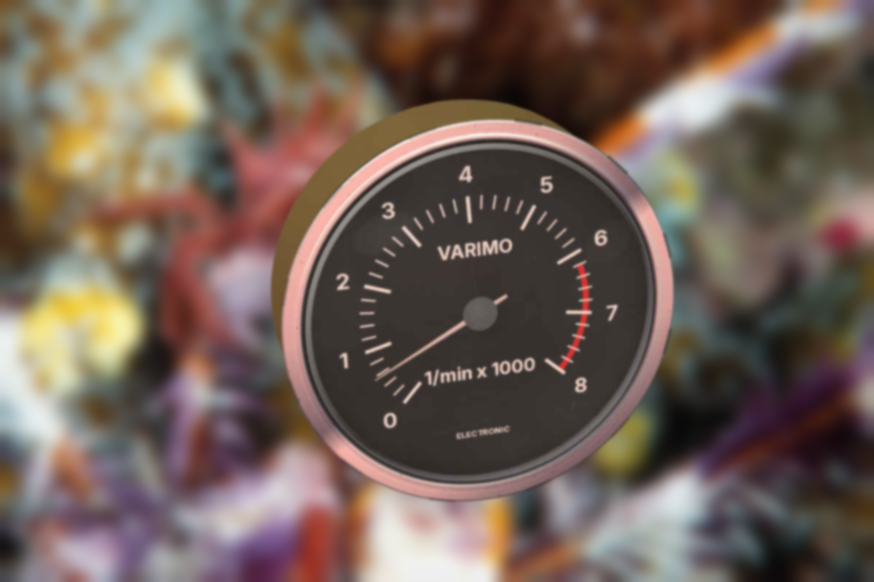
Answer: 600 rpm
